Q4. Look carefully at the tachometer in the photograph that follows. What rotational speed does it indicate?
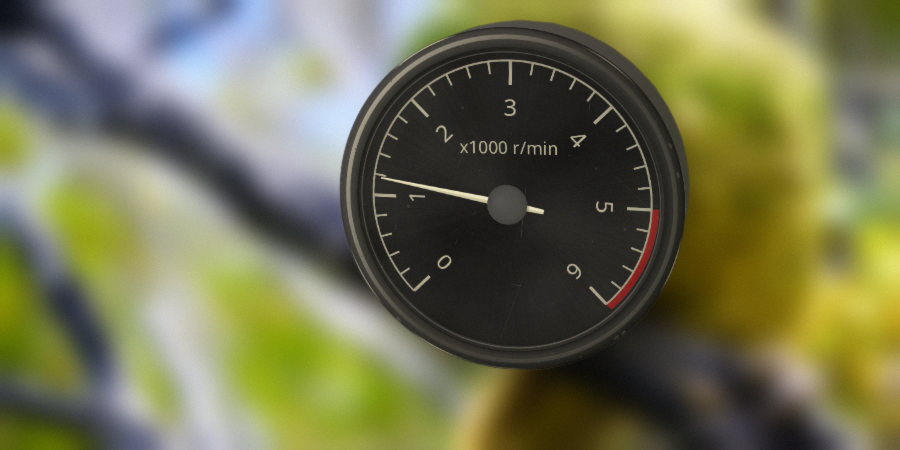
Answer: 1200 rpm
